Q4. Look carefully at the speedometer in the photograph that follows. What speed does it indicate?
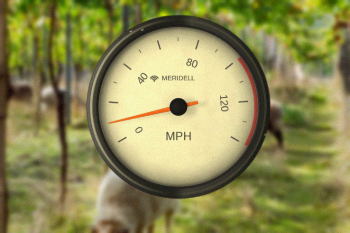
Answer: 10 mph
